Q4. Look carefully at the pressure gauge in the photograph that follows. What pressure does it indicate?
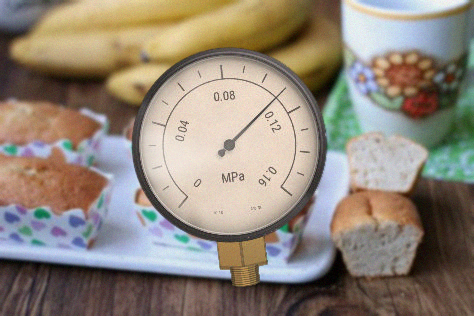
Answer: 0.11 MPa
